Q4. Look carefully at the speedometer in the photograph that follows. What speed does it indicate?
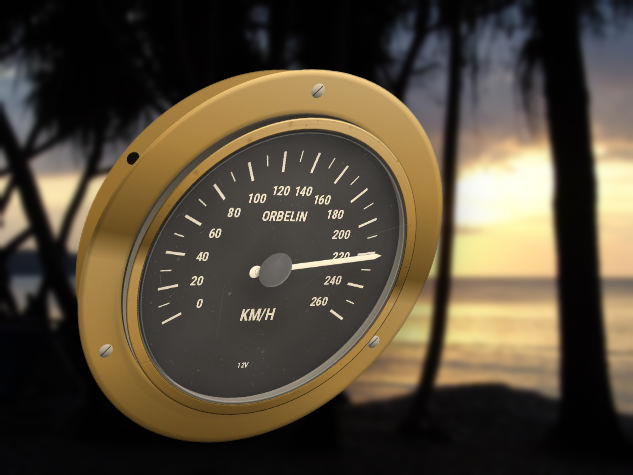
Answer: 220 km/h
